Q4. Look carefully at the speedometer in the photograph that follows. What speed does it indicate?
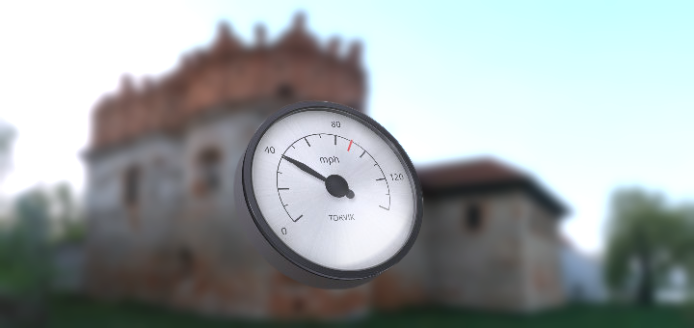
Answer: 40 mph
